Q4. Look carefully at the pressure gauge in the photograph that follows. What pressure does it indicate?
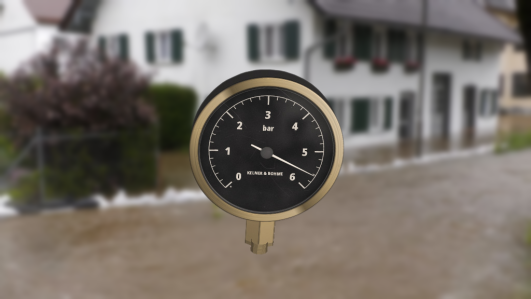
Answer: 5.6 bar
